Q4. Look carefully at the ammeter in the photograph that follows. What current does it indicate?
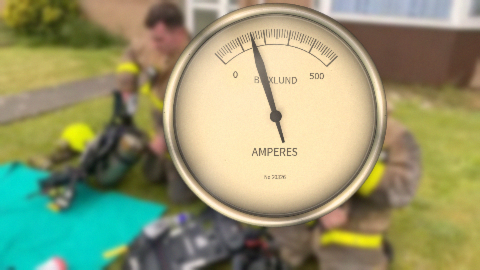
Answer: 150 A
